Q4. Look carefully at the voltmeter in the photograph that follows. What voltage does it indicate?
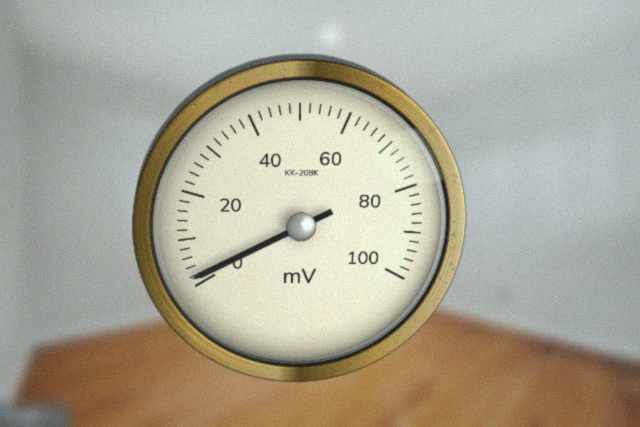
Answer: 2 mV
